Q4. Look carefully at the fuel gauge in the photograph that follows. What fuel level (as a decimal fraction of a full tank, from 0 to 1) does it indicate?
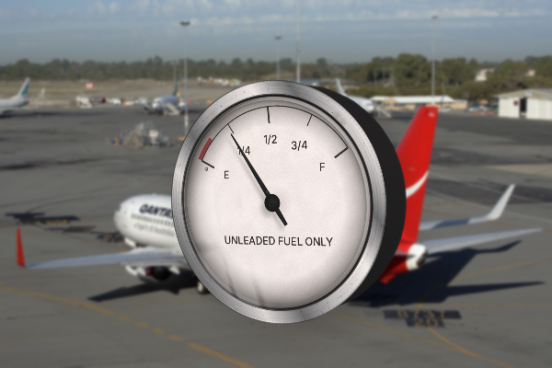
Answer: 0.25
